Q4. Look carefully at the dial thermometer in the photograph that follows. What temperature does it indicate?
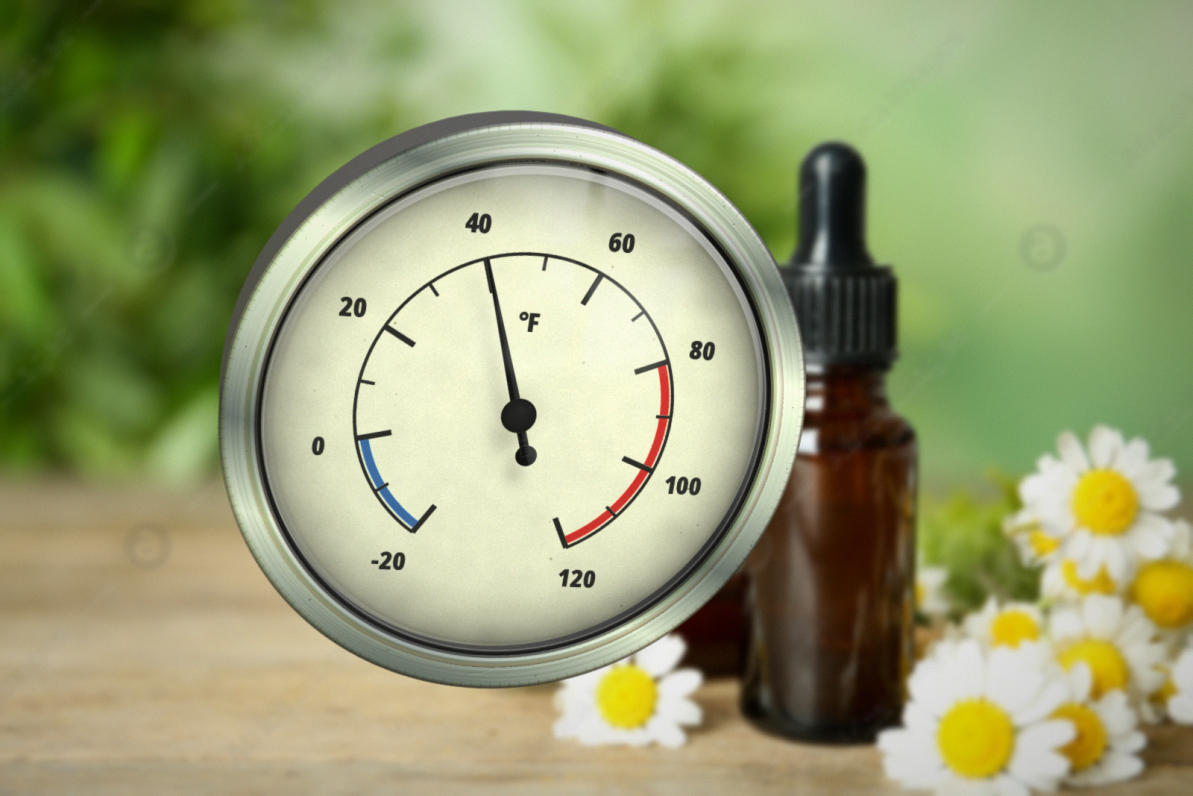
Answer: 40 °F
